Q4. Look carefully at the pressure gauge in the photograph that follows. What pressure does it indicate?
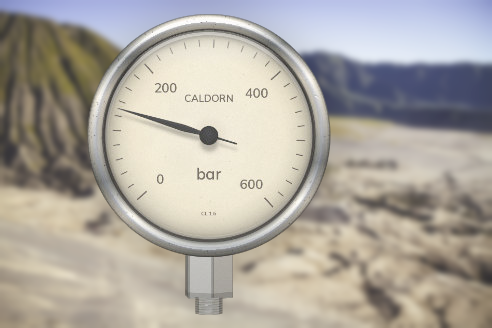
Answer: 130 bar
